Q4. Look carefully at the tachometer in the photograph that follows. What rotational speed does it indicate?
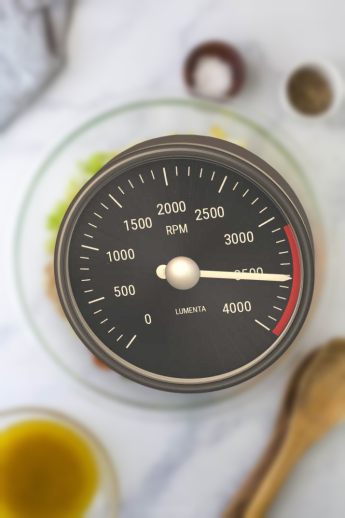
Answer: 3500 rpm
